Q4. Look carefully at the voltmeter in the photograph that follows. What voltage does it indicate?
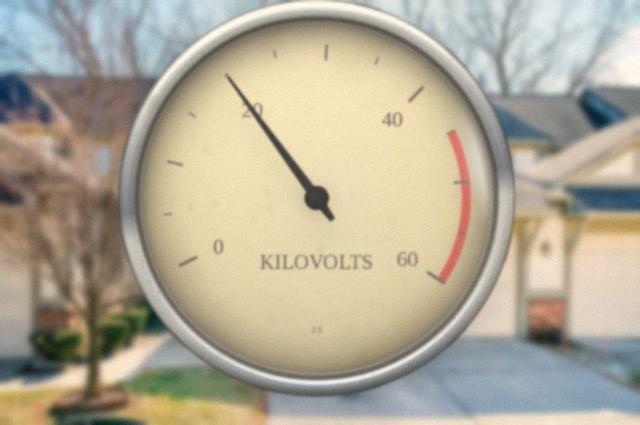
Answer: 20 kV
